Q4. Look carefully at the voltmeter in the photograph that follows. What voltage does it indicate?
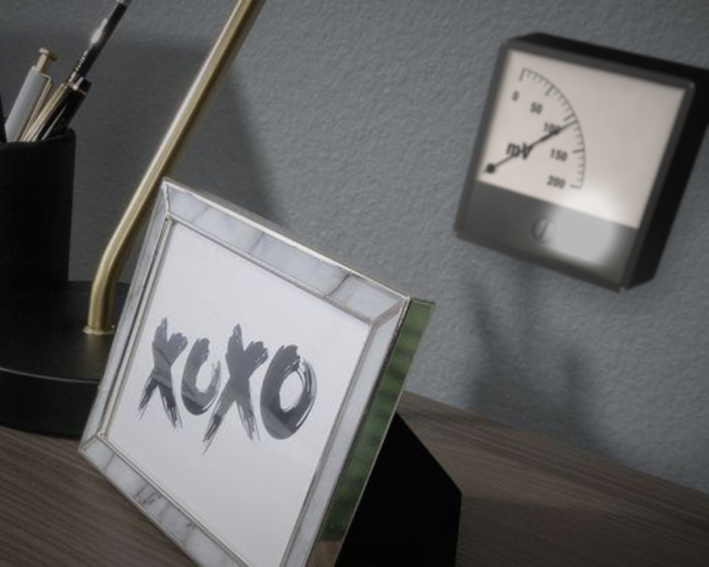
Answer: 110 mV
